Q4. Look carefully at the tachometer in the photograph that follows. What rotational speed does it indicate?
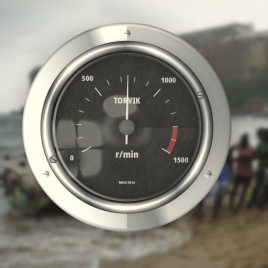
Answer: 750 rpm
